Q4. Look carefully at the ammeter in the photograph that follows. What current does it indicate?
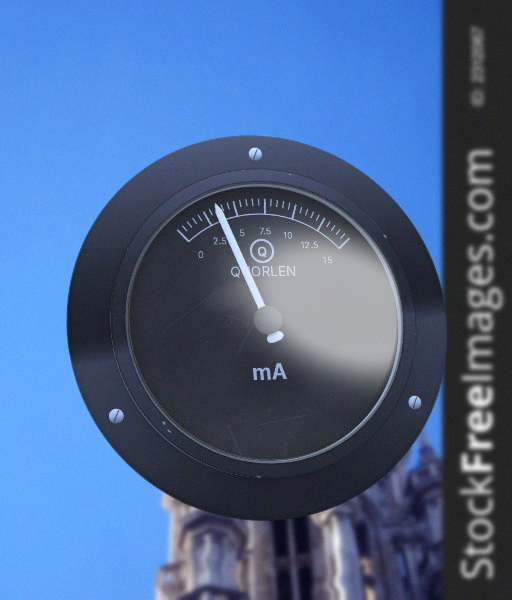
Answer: 3.5 mA
